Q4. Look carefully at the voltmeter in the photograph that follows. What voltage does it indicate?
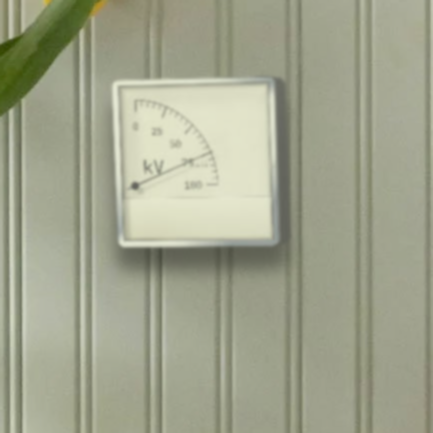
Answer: 75 kV
